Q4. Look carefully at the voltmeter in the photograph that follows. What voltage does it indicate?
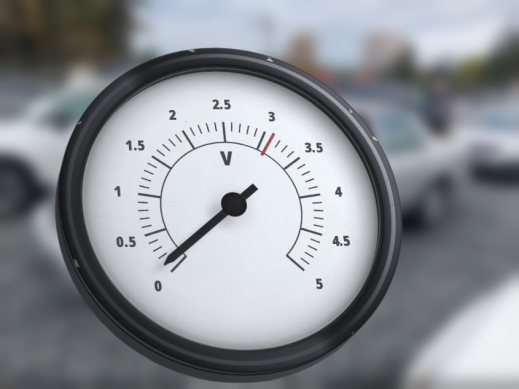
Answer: 0.1 V
